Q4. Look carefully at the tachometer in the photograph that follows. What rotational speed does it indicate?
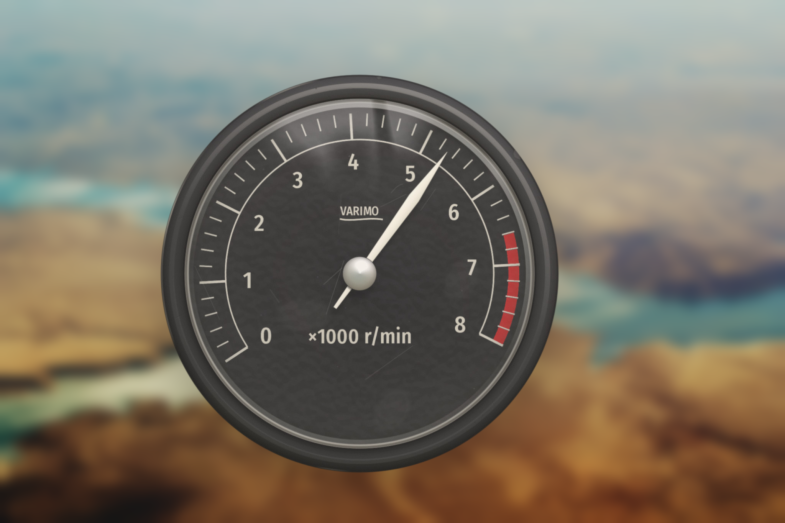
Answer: 5300 rpm
